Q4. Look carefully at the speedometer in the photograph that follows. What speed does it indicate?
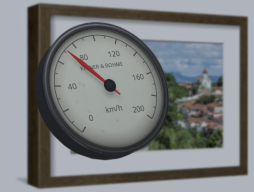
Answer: 70 km/h
